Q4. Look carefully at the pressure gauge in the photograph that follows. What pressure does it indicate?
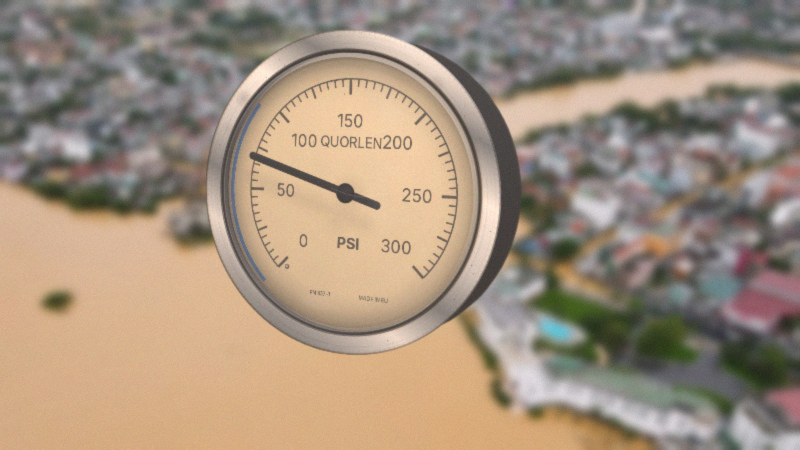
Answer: 70 psi
